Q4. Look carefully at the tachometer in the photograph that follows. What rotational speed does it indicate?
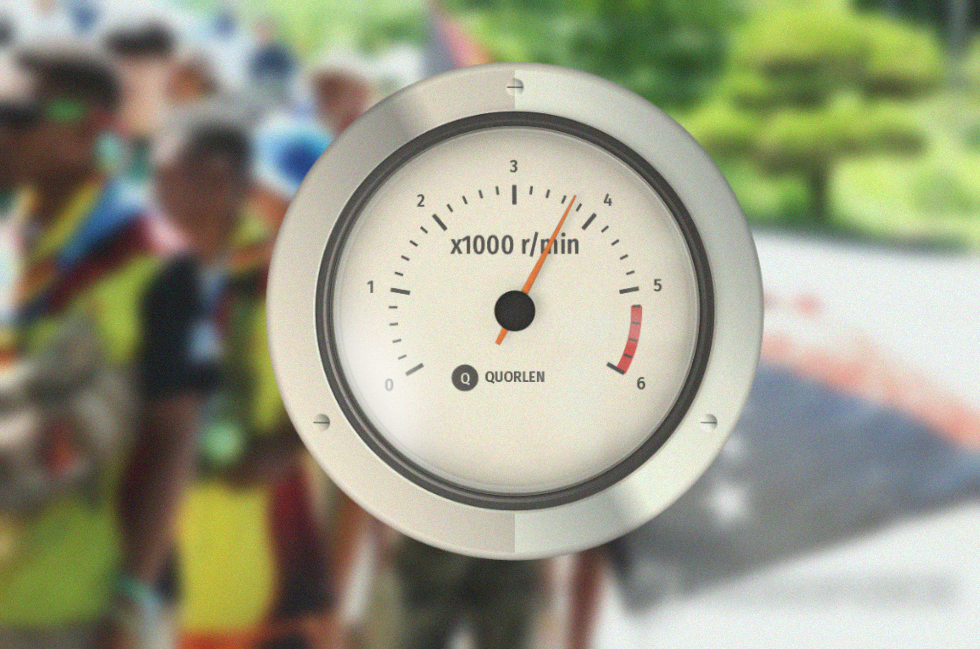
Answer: 3700 rpm
